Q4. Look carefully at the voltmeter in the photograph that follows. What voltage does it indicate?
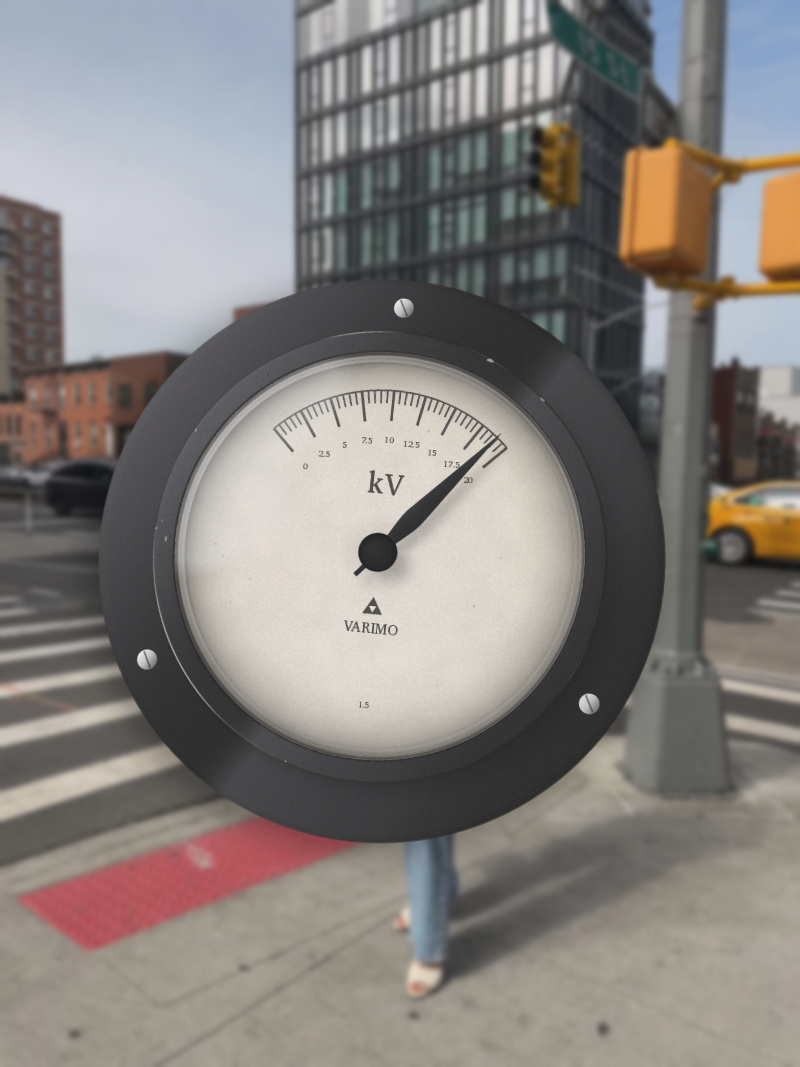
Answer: 19 kV
